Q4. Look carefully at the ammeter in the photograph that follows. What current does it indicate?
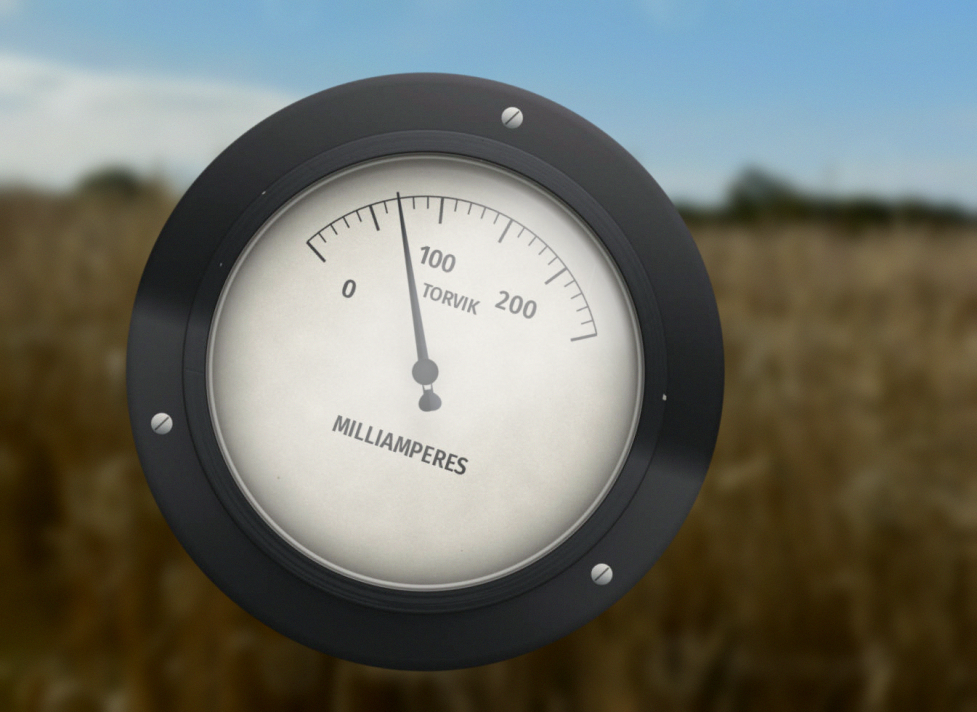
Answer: 70 mA
